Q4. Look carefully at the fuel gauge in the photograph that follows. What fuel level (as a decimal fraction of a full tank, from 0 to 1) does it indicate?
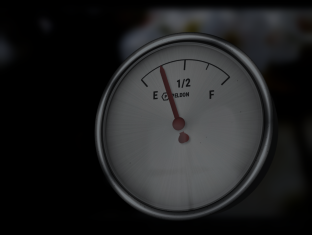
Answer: 0.25
